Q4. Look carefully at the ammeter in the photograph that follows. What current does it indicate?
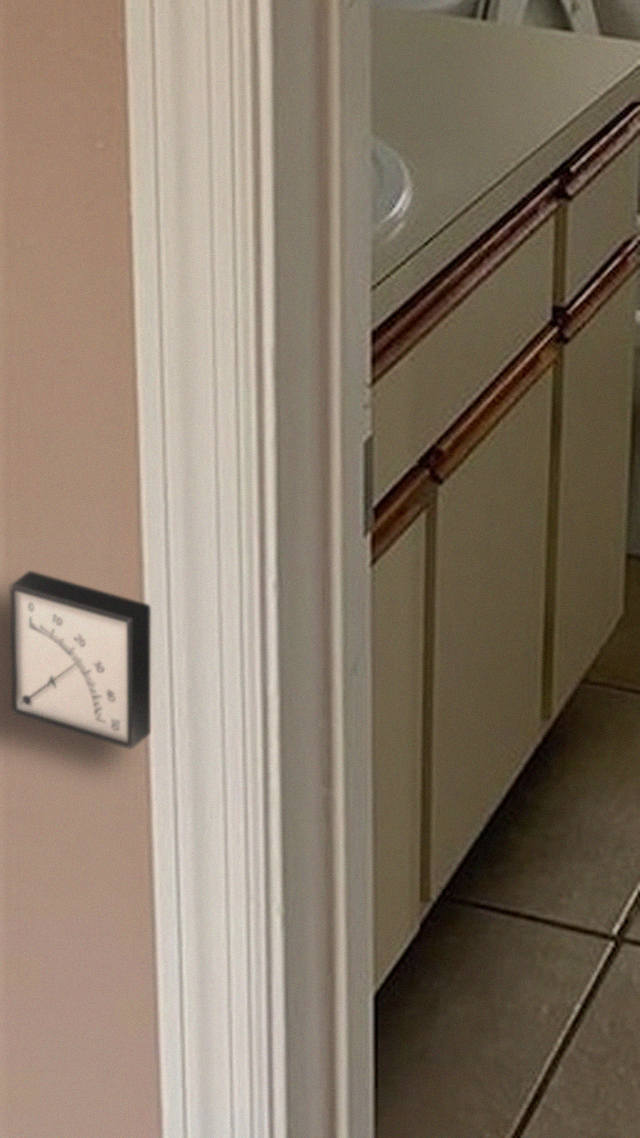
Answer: 25 A
